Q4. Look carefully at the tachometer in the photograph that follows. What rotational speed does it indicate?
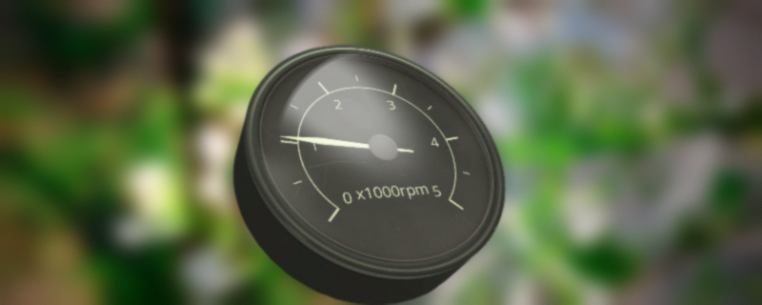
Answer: 1000 rpm
